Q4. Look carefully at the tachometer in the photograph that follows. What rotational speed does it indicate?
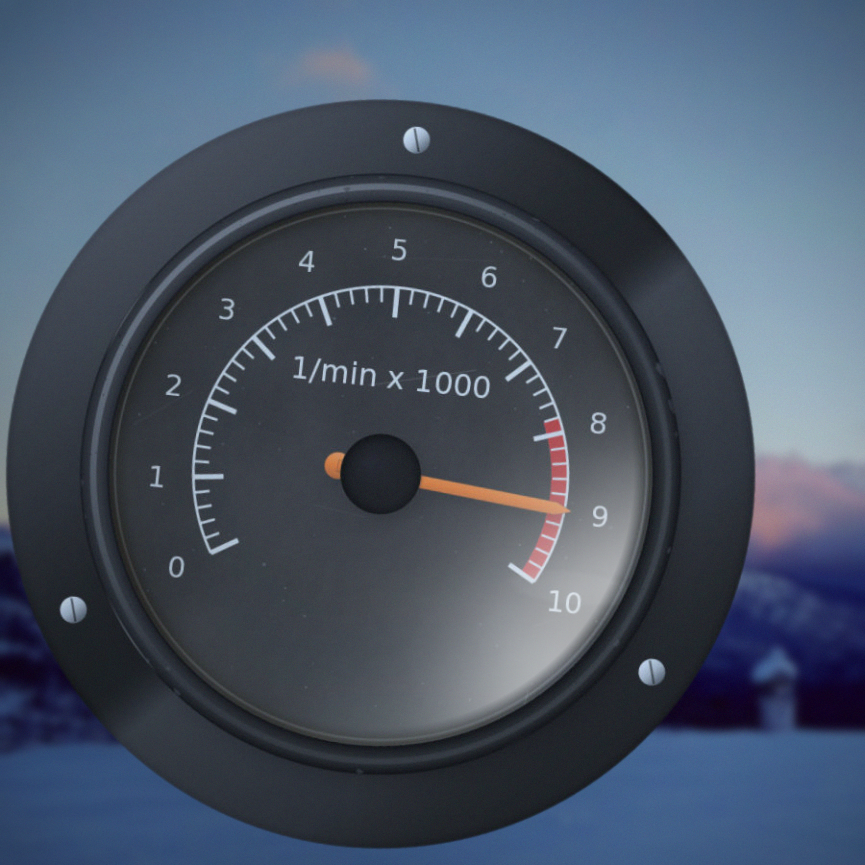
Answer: 9000 rpm
